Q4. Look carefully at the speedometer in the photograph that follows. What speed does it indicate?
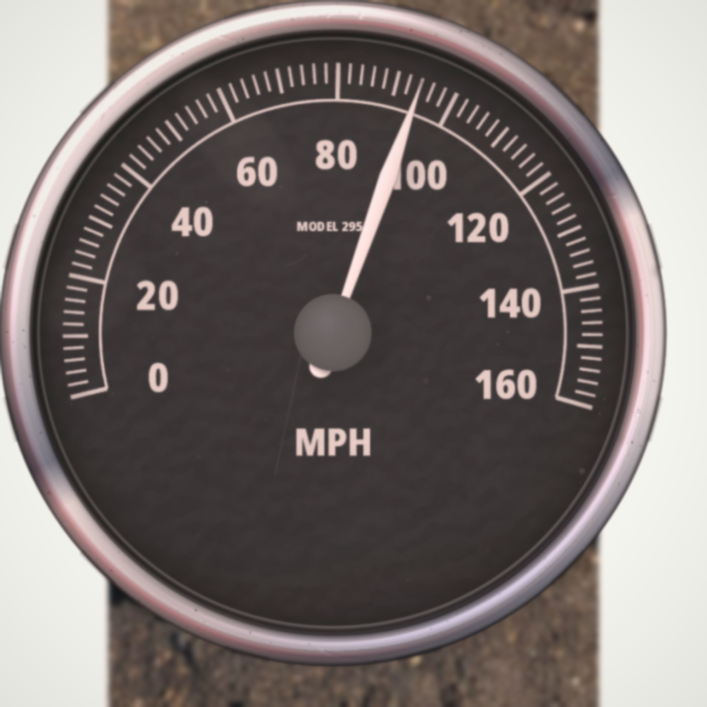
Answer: 94 mph
